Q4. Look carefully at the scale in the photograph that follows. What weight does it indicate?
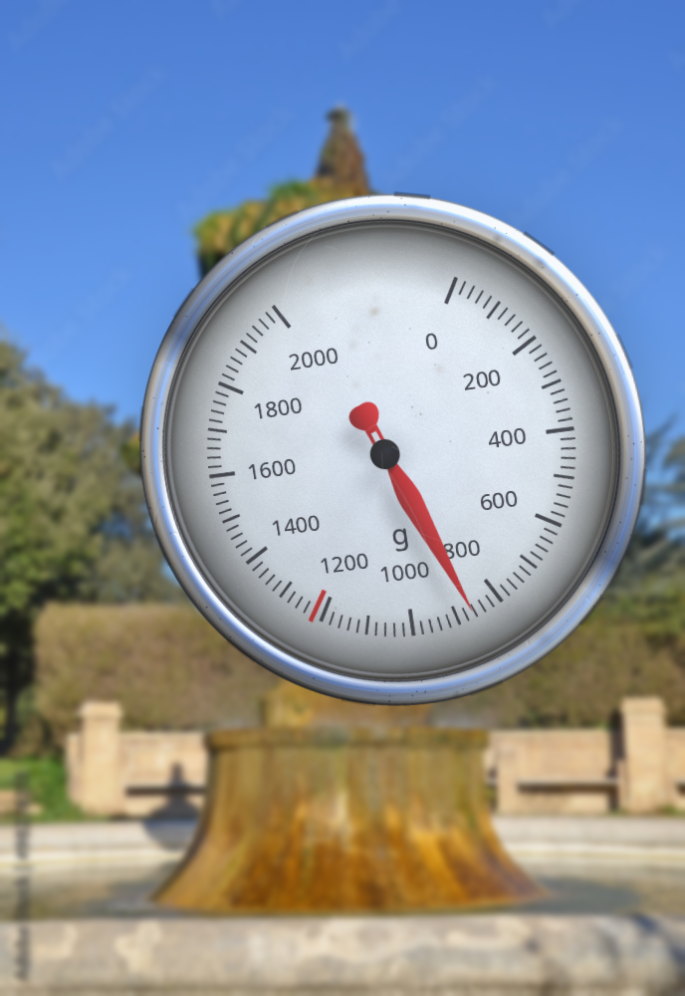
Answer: 860 g
